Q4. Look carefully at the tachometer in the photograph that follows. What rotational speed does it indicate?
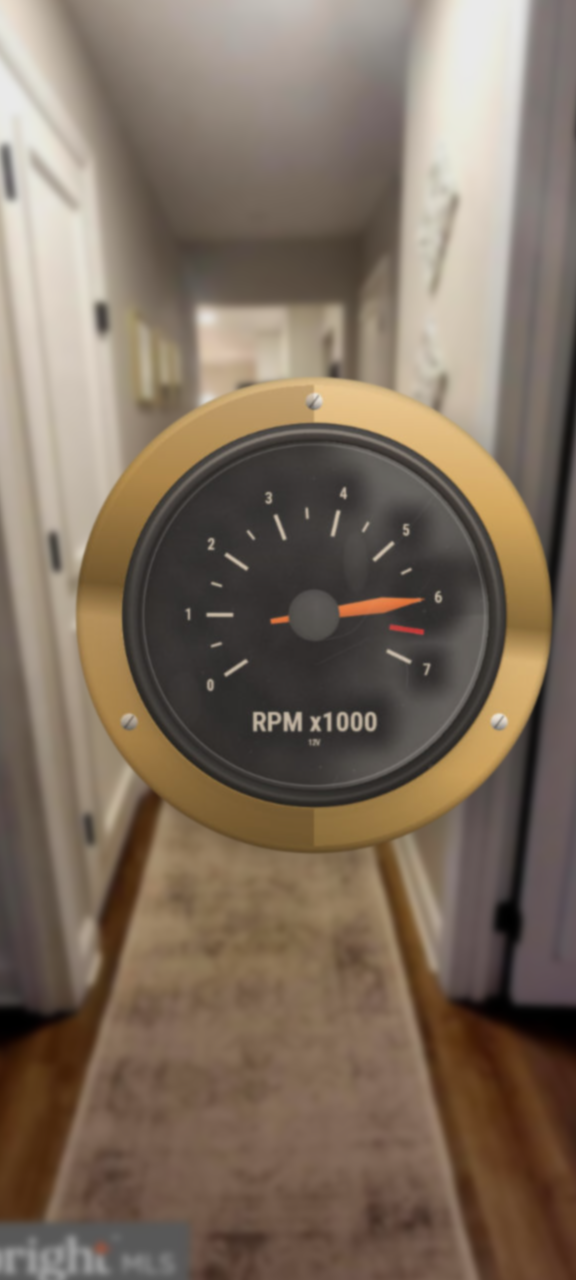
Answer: 6000 rpm
